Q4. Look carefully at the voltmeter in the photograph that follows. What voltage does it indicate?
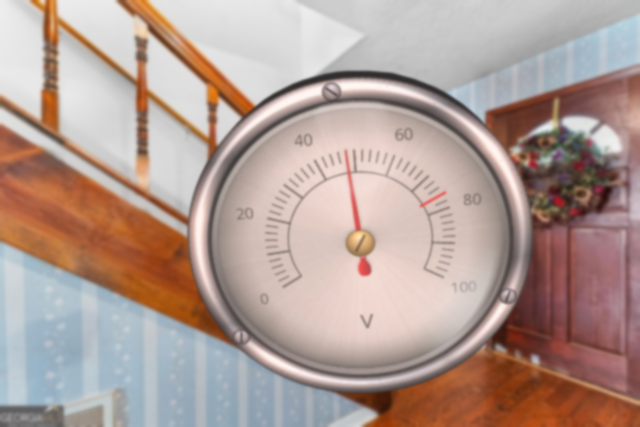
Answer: 48 V
